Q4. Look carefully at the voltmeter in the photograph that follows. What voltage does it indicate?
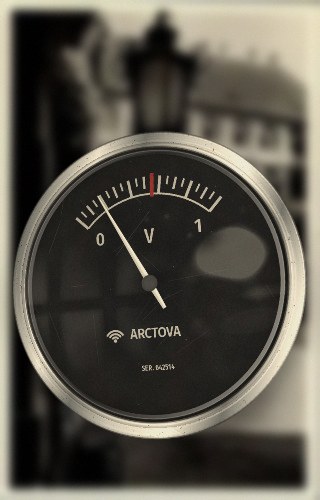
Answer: 0.2 V
